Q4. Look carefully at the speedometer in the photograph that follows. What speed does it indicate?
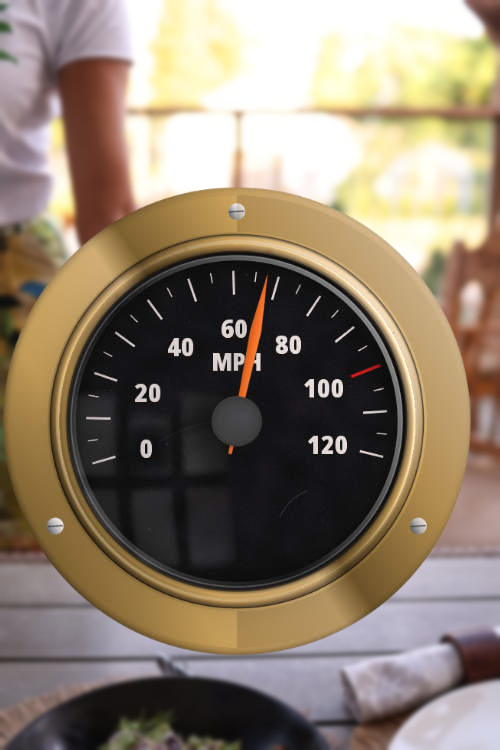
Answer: 67.5 mph
